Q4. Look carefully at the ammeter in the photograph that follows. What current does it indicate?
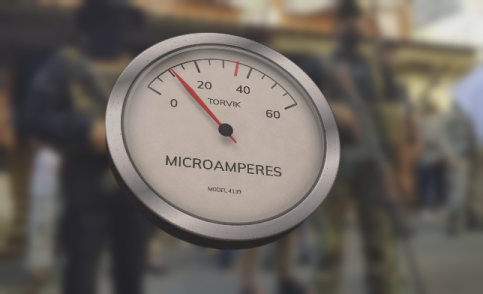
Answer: 10 µA
